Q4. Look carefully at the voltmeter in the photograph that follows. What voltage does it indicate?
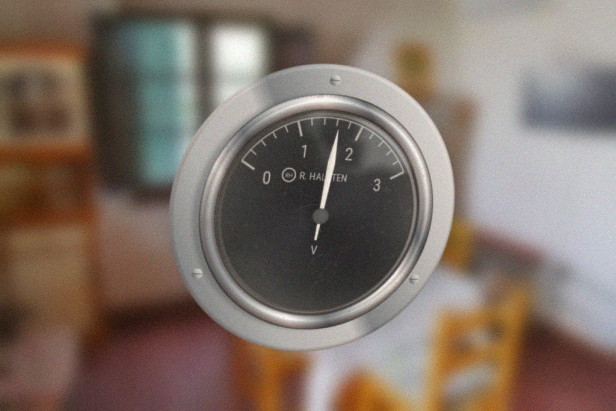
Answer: 1.6 V
